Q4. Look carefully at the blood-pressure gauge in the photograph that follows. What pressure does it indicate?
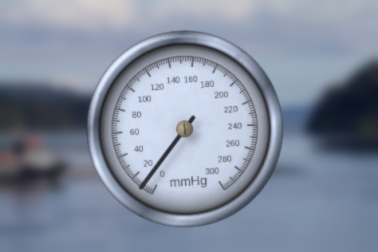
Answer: 10 mmHg
